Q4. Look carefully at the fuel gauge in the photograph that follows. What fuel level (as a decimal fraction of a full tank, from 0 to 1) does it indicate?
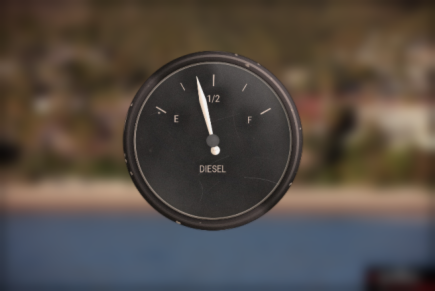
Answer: 0.375
